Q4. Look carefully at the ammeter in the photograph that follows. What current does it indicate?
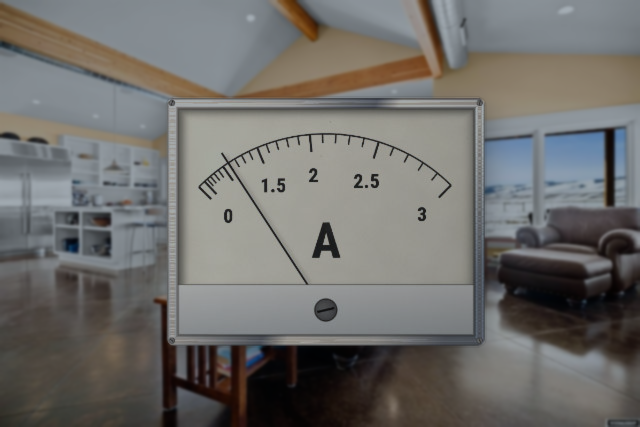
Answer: 1.1 A
